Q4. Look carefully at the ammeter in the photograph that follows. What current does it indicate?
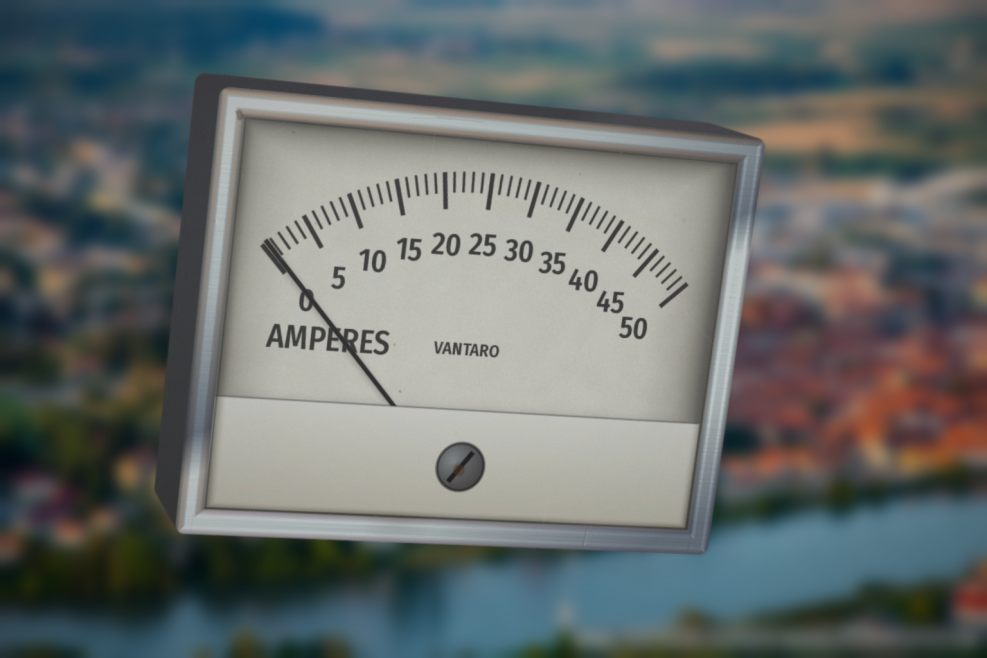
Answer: 0.5 A
